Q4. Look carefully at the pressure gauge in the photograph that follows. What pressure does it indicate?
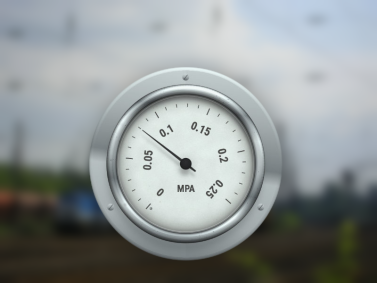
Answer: 0.08 MPa
